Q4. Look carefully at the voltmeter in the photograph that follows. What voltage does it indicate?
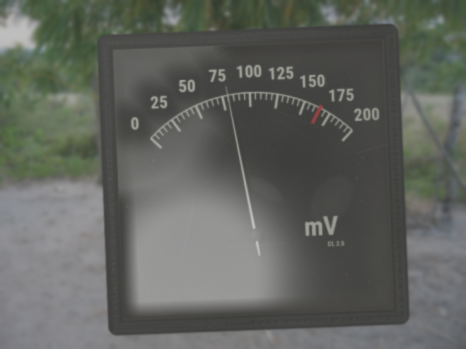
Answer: 80 mV
